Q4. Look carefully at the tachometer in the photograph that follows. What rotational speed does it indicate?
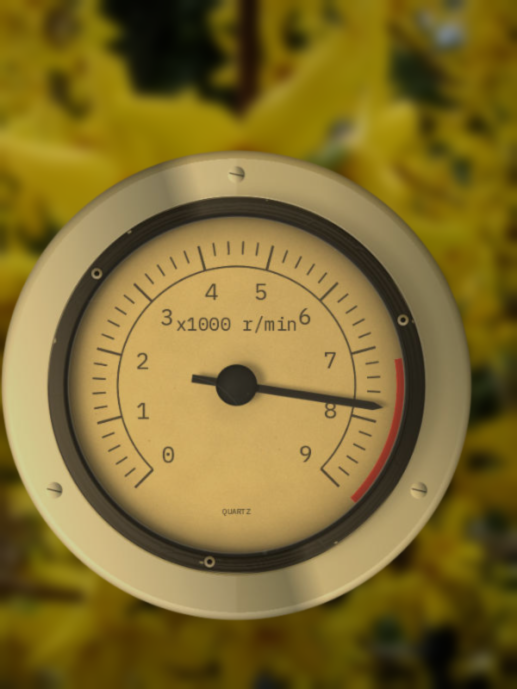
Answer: 7800 rpm
